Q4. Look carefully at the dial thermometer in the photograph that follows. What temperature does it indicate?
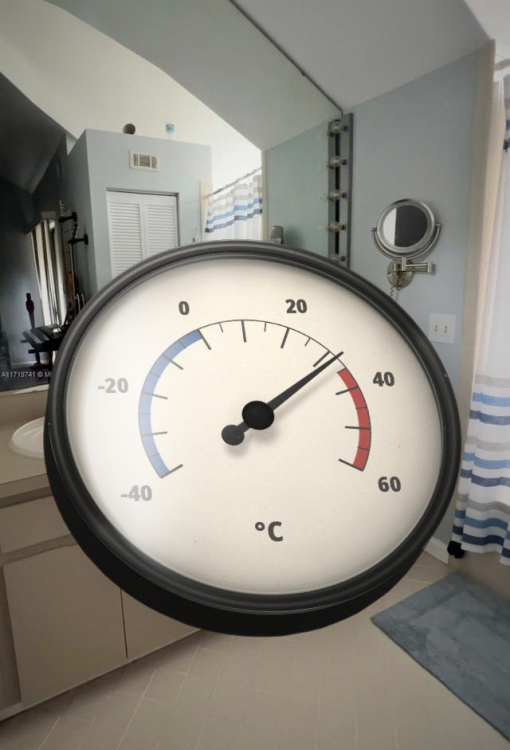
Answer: 32.5 °C
